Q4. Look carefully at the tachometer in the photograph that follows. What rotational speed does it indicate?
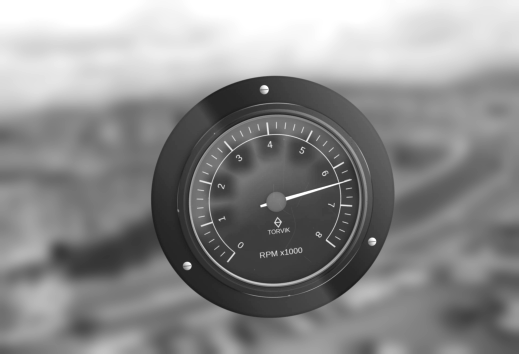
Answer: 6400 rpm
